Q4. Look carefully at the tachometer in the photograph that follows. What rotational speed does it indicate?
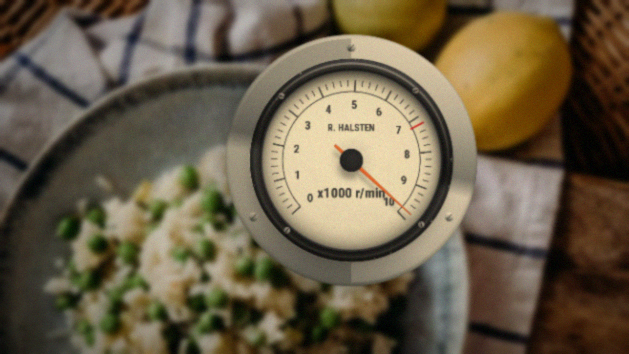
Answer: 9800 rpm
